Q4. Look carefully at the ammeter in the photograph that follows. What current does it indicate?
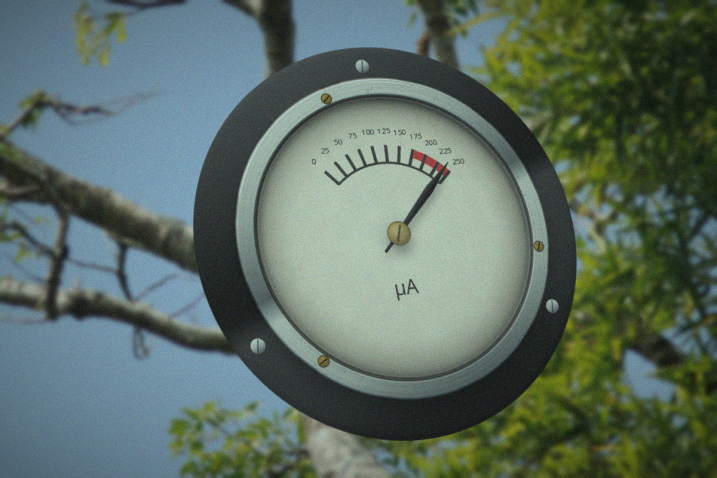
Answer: 237.5 µA
